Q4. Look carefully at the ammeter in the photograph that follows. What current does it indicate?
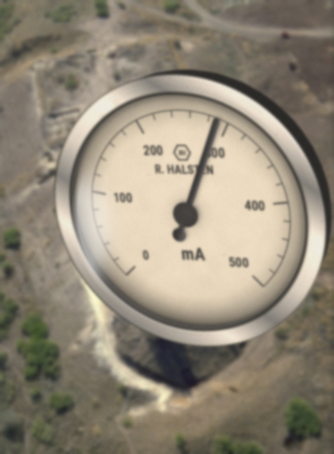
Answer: 290 mA
